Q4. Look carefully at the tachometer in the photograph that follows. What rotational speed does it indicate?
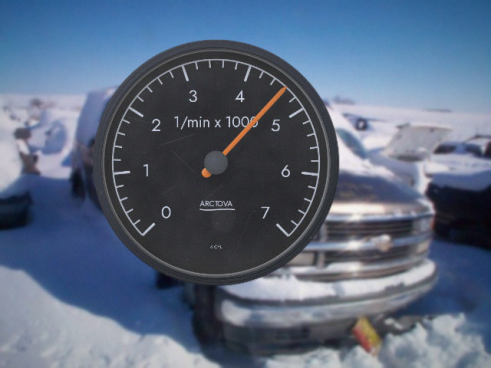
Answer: 4600 rpm
